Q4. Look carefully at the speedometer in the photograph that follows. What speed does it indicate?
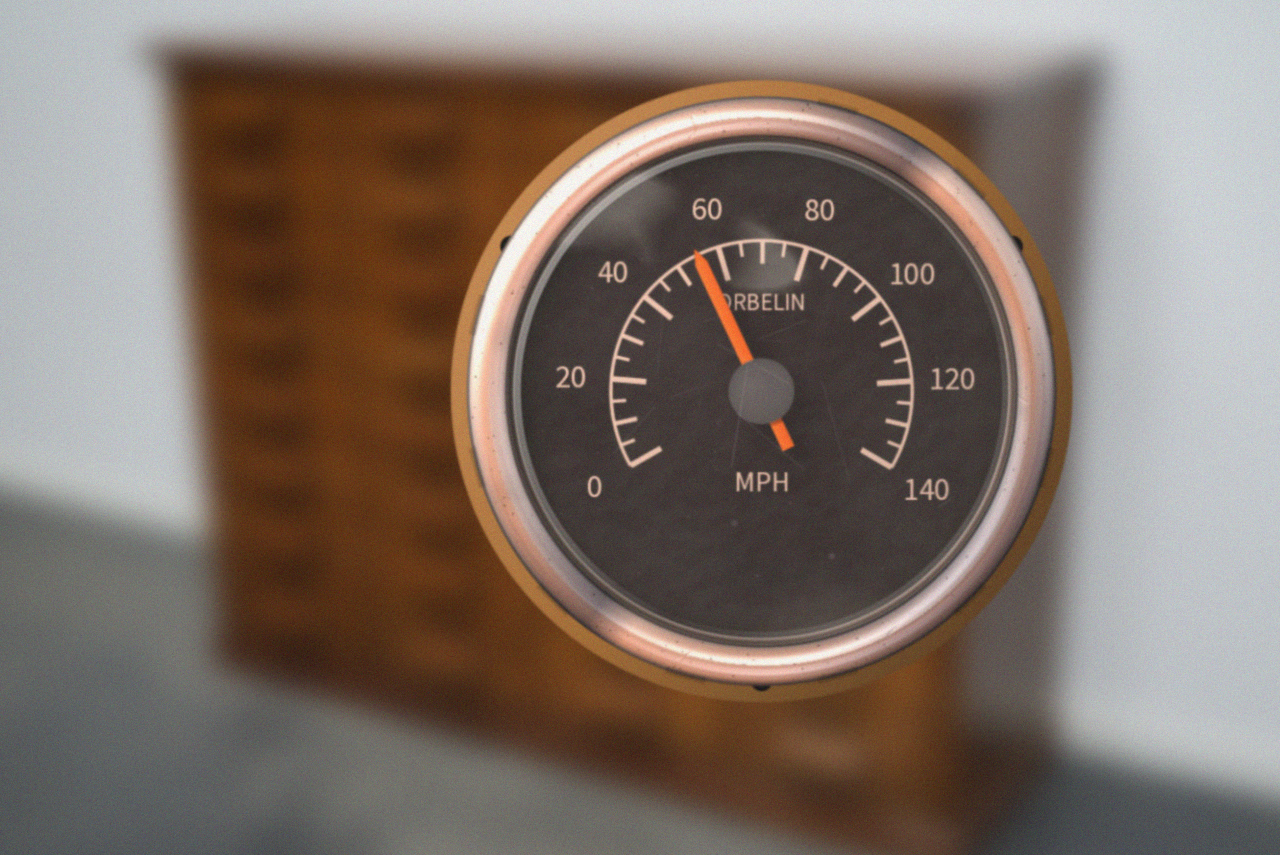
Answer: 55 mph
